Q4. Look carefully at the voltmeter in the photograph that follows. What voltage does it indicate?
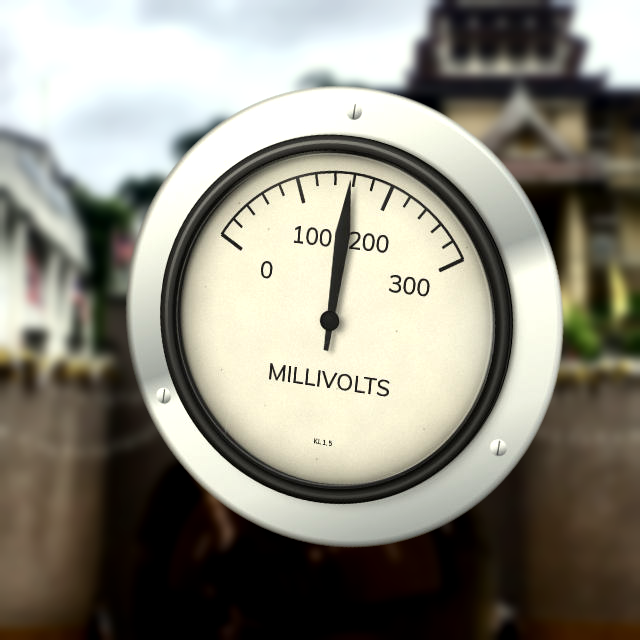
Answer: 160 mV
